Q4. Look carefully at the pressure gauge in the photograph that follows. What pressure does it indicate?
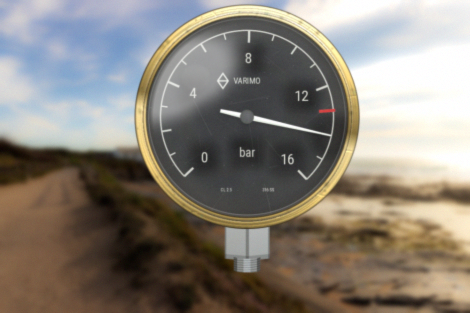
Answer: 14 bar
